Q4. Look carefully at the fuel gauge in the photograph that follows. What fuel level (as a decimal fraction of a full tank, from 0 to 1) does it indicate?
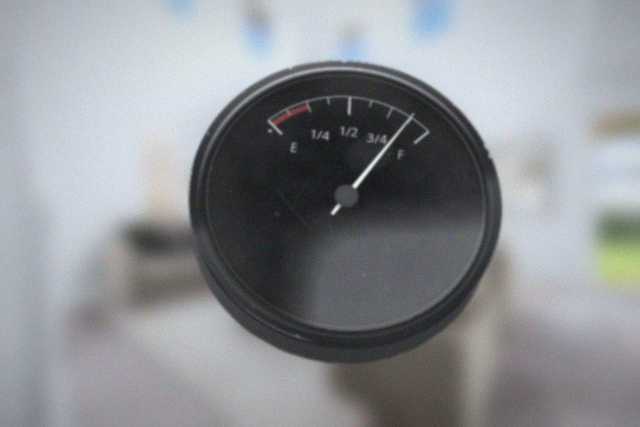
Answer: 0.875
